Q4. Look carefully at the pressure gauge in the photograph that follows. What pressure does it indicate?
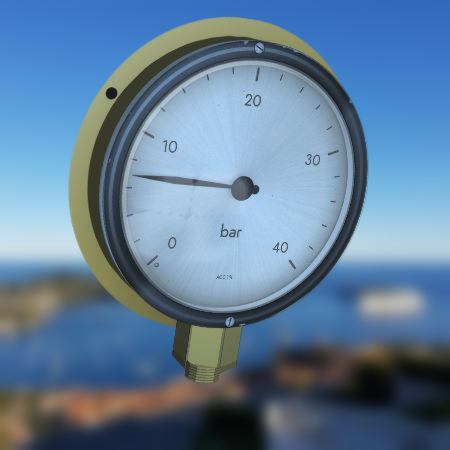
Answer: 7 bar
